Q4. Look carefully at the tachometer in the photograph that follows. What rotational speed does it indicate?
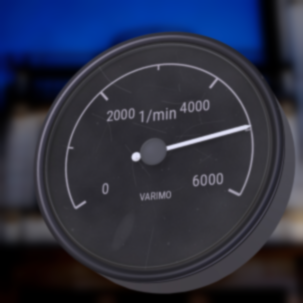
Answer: 5000 rpm
